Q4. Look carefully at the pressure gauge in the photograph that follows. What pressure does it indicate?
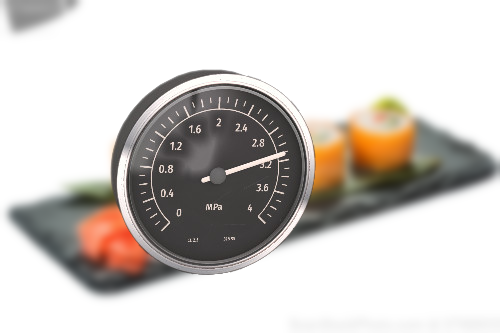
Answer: 3.1 MPa
